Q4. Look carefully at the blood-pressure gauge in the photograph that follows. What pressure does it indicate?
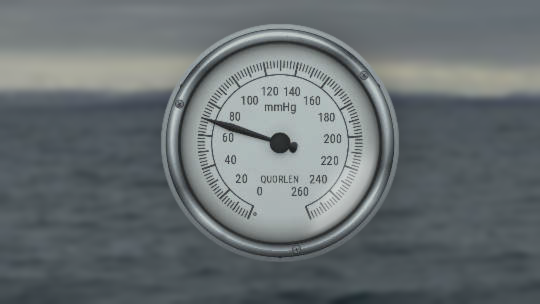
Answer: 70 mmHg
